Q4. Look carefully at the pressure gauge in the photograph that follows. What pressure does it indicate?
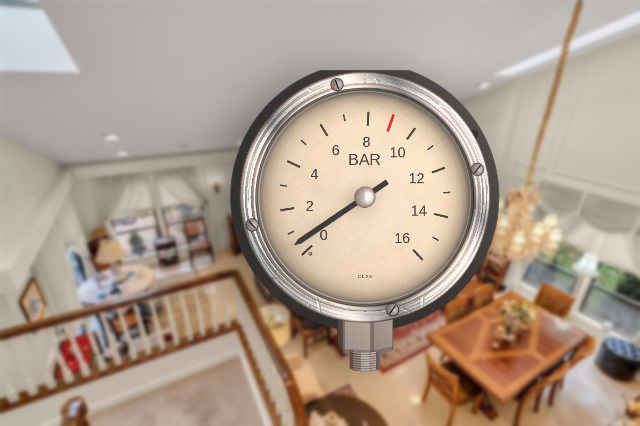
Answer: 0.5 bar
